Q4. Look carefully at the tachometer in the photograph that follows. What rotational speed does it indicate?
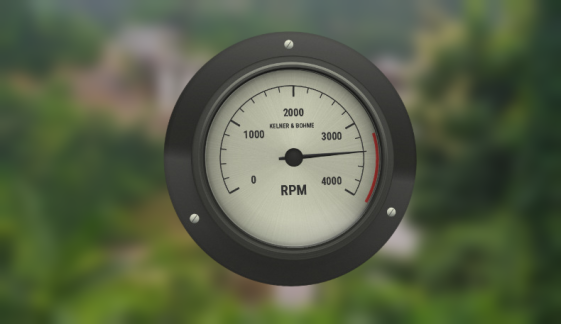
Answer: 3400 rpm
